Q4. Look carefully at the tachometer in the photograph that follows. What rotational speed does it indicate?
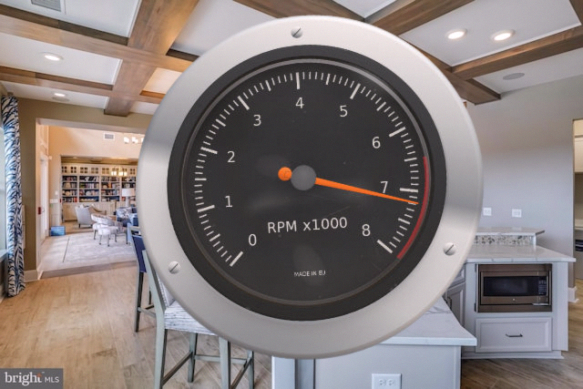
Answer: 7200 rpm
